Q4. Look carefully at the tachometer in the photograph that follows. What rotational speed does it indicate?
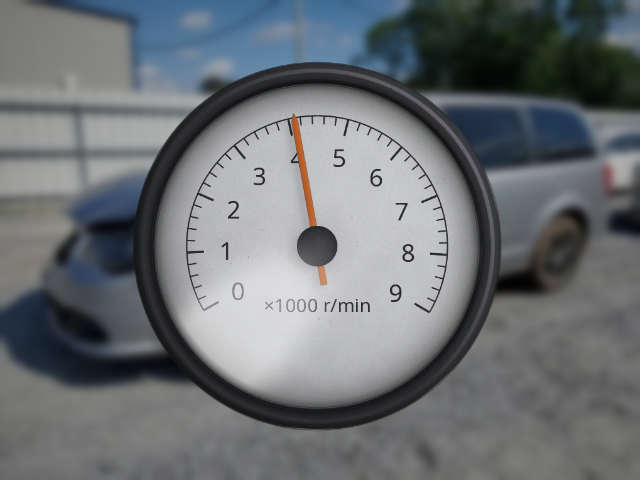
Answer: 4100 rpm
